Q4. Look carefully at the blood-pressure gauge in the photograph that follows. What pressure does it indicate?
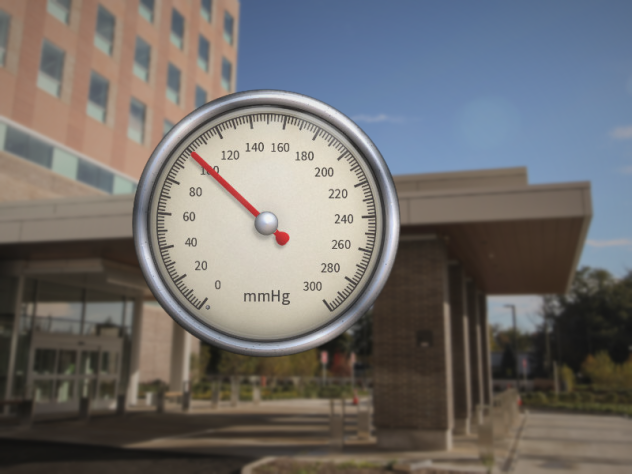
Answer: 100 mmHg
